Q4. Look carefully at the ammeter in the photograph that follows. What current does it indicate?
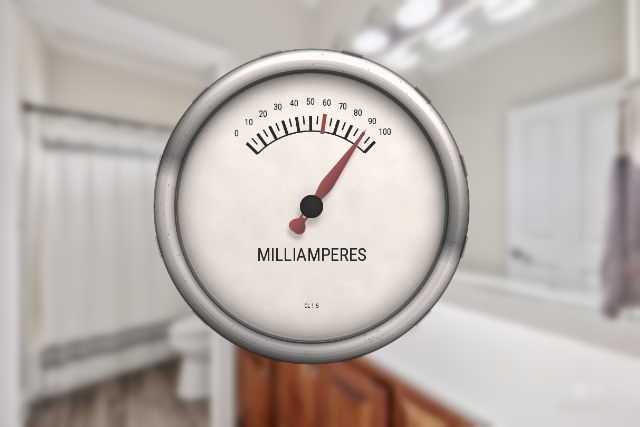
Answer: 90 mA
